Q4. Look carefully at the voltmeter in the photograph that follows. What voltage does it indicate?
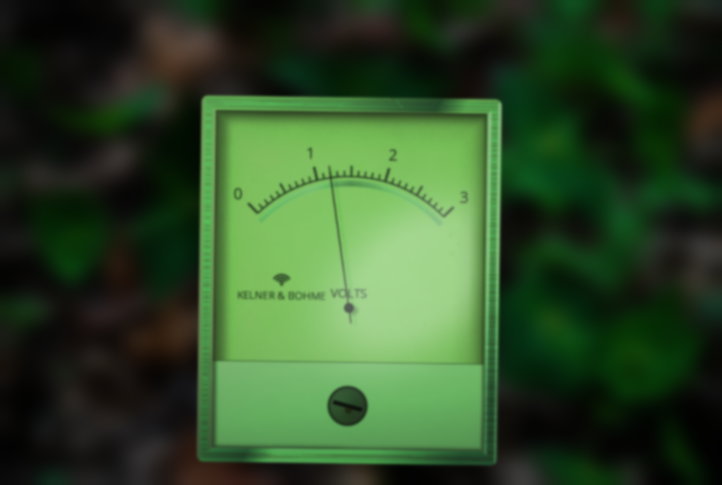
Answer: 1.2 V
